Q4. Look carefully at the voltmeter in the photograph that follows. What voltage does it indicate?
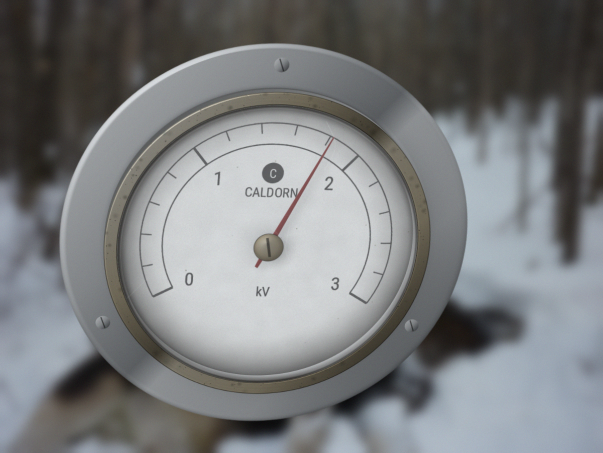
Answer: 1.8 kV
